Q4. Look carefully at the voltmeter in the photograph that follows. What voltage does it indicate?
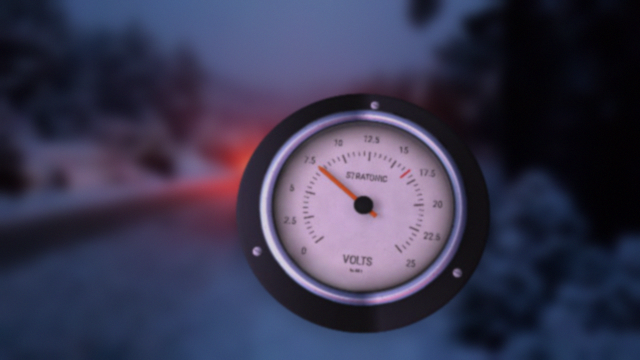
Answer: 7.5 V
